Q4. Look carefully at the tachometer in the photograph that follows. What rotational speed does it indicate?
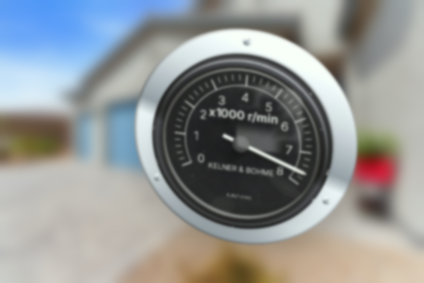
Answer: 7600 rpm
